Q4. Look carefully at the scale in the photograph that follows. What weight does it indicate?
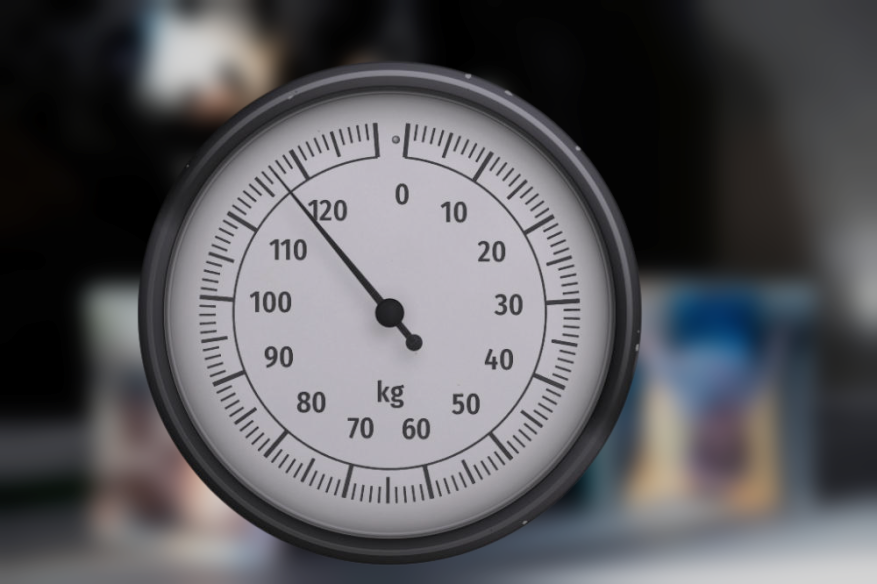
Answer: 117 kg
